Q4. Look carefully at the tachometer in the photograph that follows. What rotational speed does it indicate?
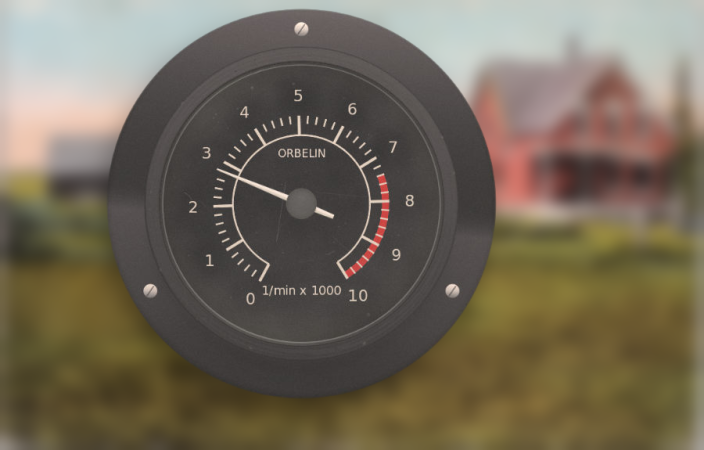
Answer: 2800 rpm
